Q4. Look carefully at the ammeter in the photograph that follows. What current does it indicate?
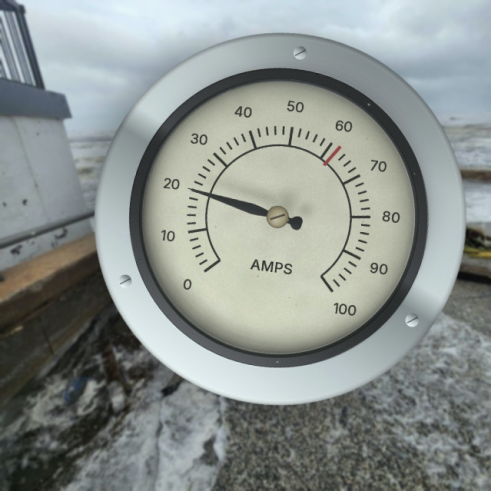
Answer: 20 A
